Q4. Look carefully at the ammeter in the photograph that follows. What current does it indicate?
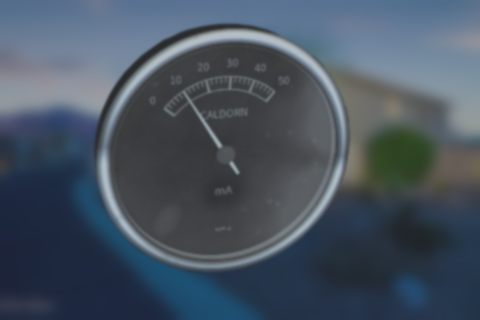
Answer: 10 mA
